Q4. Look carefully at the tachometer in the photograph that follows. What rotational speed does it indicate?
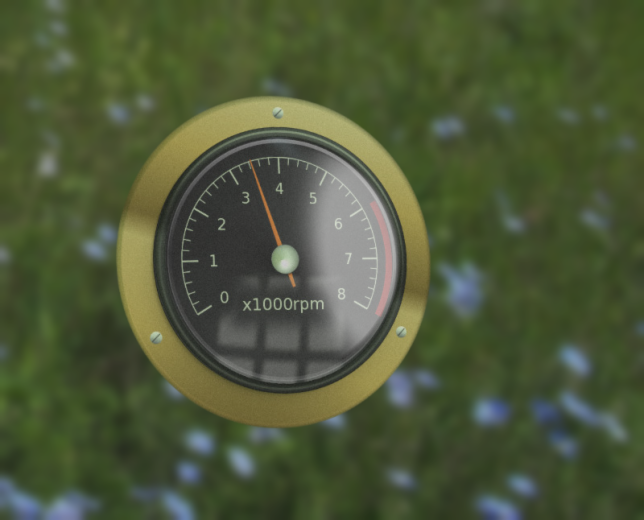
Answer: 3400 rpm
